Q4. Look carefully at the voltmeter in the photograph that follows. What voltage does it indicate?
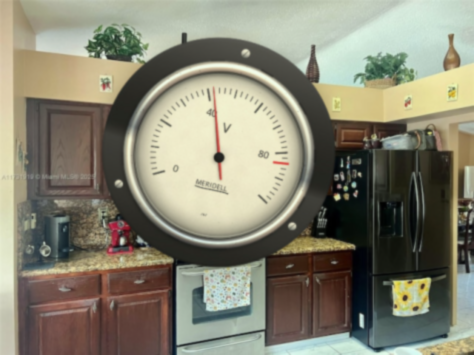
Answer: 42 V
